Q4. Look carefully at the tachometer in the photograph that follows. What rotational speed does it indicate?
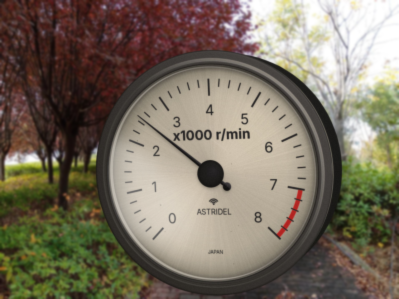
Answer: 2500 rpm
